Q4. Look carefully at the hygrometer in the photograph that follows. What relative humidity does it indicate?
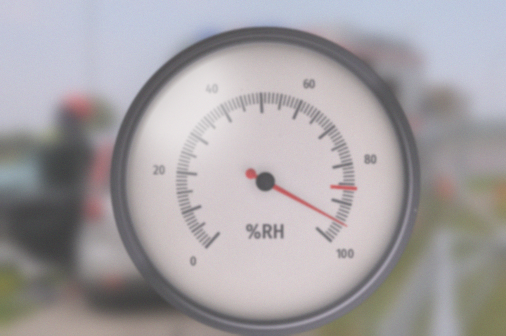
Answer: 95 %
